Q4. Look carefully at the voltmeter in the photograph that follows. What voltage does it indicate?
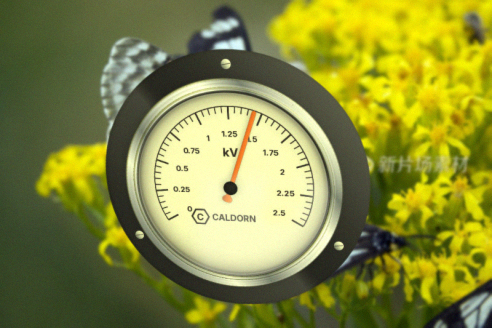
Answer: 1.45 kV
